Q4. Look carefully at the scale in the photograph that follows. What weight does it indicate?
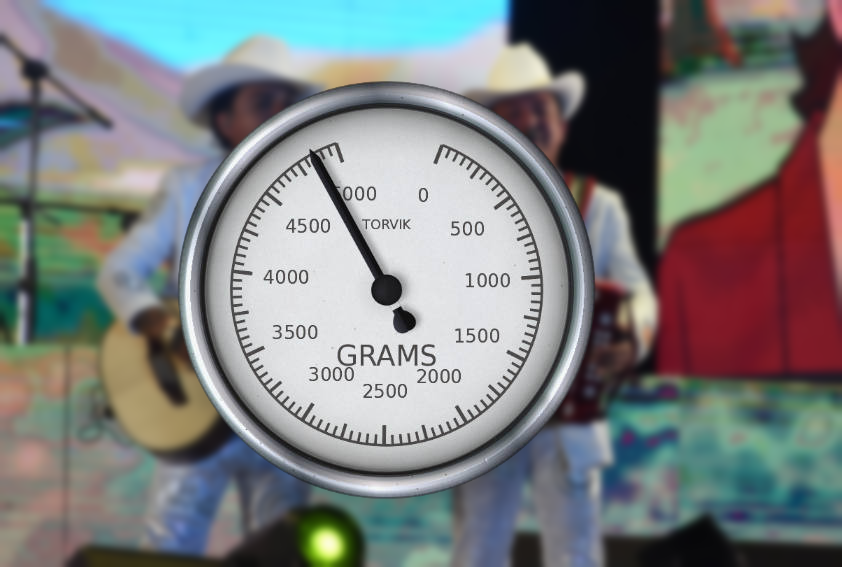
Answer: 4850 g
